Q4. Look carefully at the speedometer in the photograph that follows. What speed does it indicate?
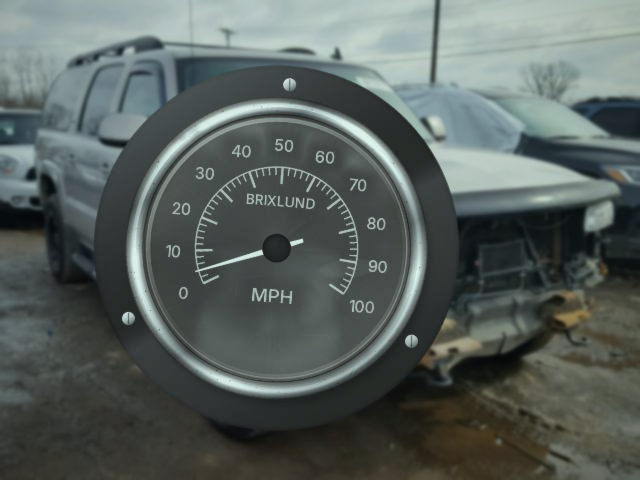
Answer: 4 mph
